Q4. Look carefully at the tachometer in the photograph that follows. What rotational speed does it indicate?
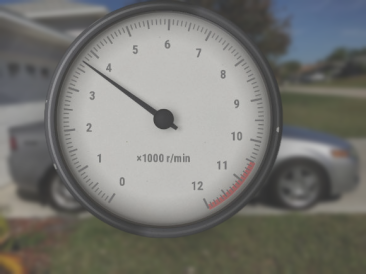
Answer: 3700 rpm
